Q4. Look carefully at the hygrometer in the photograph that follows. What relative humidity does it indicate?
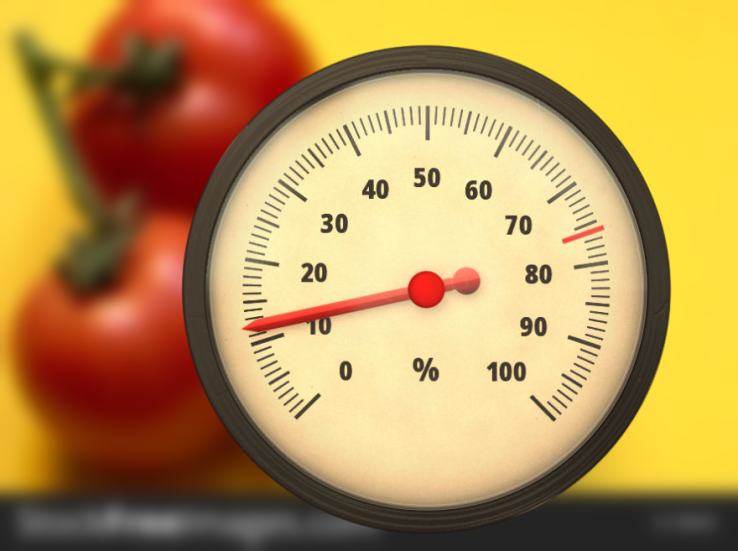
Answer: 12 %
